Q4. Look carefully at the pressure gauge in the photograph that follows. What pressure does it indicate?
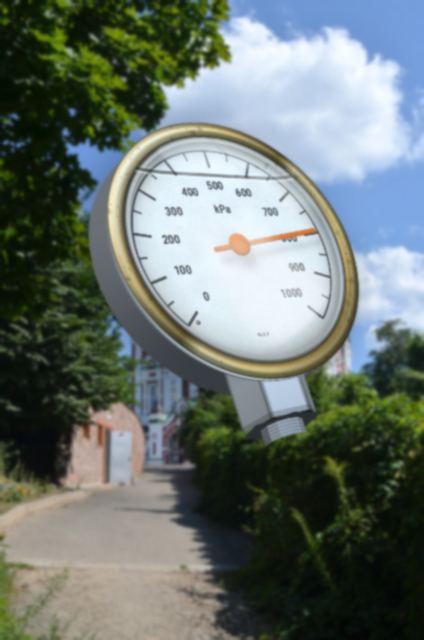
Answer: 800 kPa
